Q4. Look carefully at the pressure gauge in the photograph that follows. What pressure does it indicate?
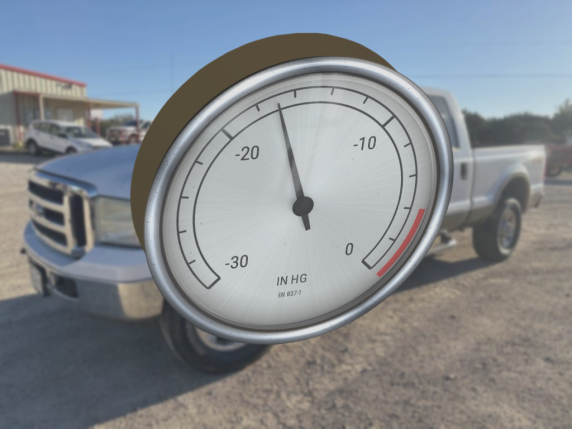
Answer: -17 inHg
